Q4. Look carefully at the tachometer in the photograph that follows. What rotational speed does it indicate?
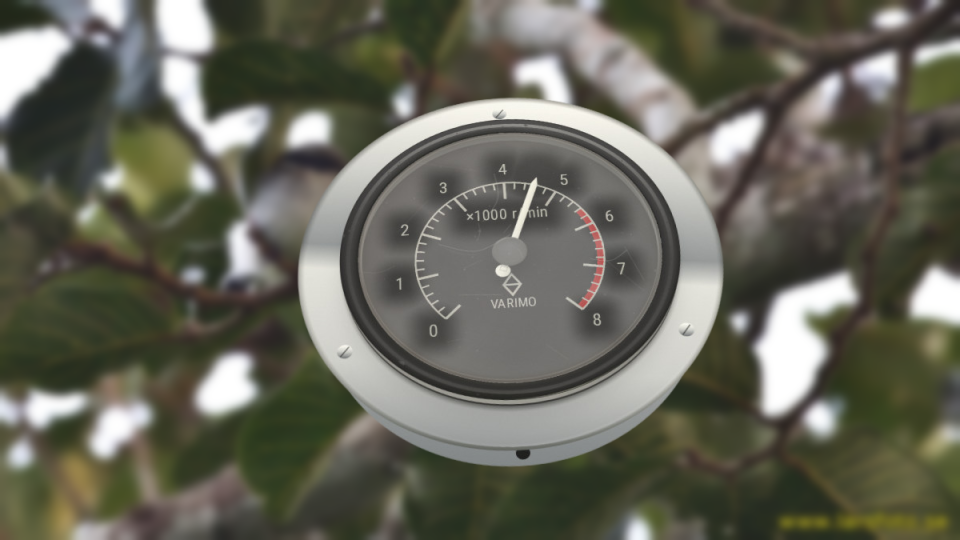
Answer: 4600 rpm
